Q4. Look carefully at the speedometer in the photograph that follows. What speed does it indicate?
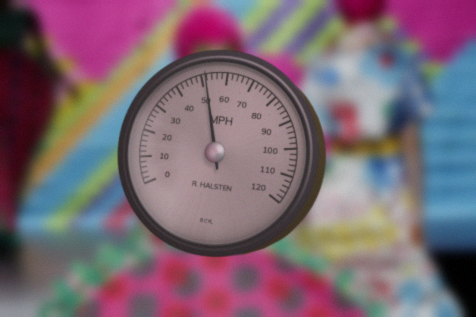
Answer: 52 mph
